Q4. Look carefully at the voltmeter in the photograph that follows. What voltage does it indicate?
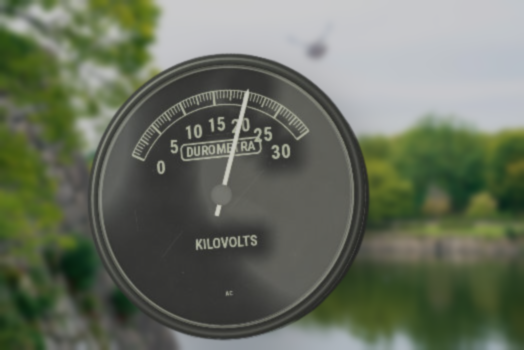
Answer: 20 kV
